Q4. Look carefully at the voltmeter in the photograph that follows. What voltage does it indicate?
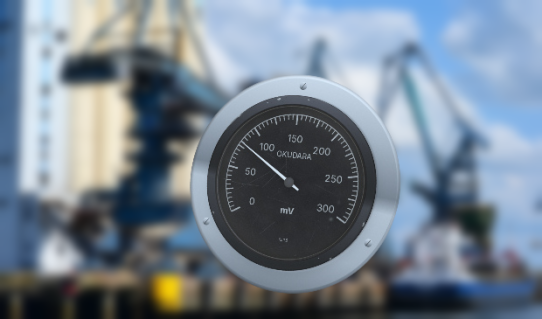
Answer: 80 mV
